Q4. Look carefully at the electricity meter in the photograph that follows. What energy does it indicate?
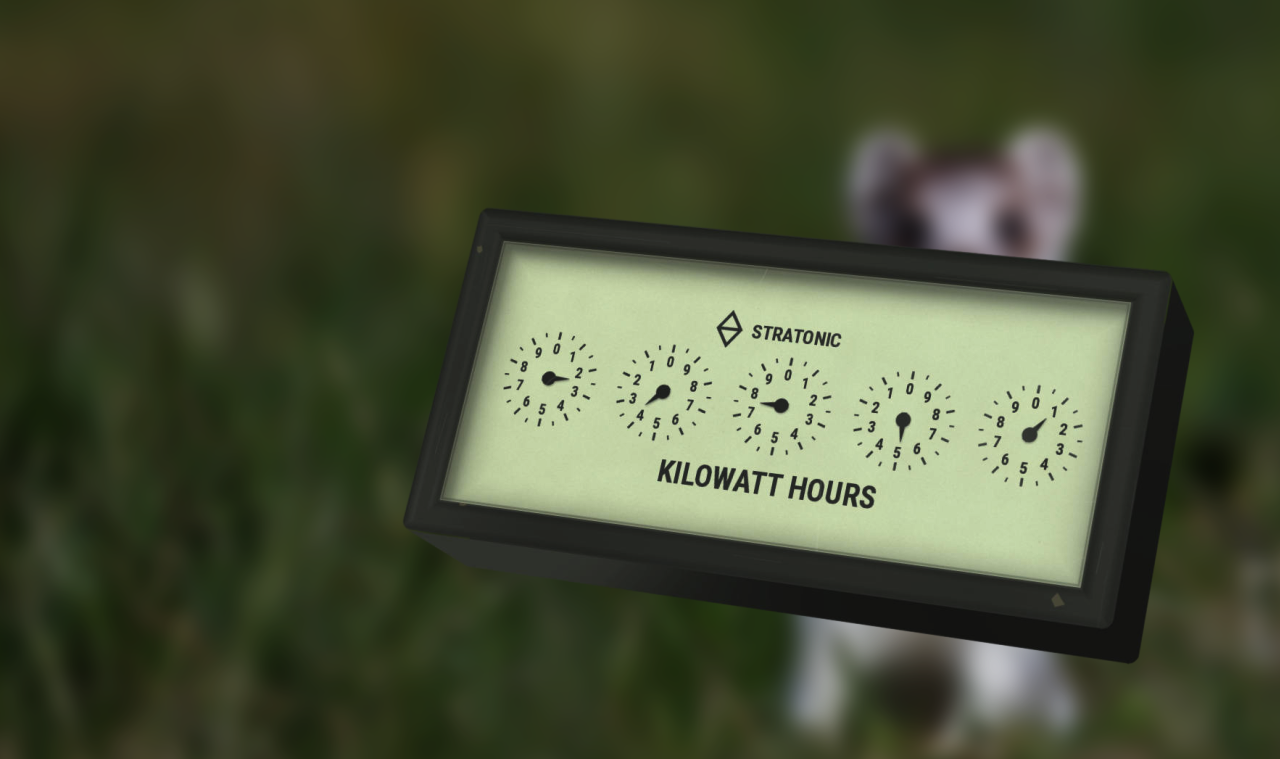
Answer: 23751 kWh
